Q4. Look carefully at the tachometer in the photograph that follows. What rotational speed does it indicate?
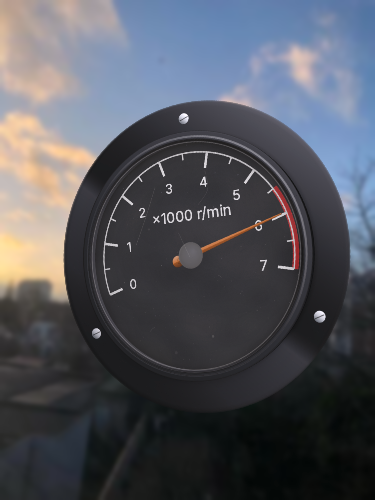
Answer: 6000 rpm
